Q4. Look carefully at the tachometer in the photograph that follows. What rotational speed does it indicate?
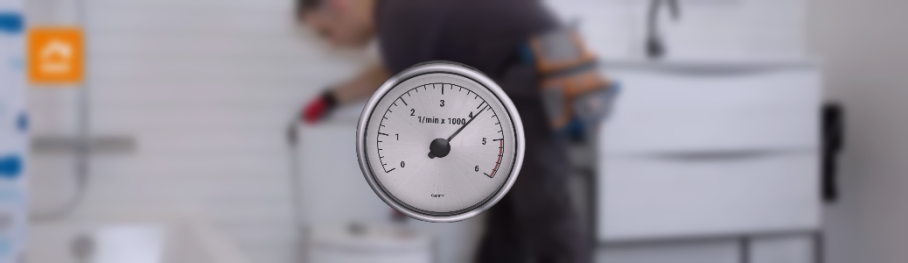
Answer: 4100 rpm
